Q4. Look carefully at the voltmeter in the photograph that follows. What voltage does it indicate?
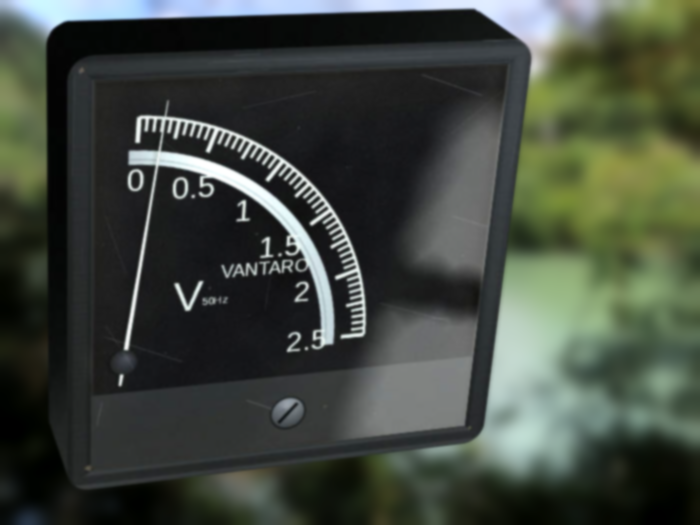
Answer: 0.15 V
